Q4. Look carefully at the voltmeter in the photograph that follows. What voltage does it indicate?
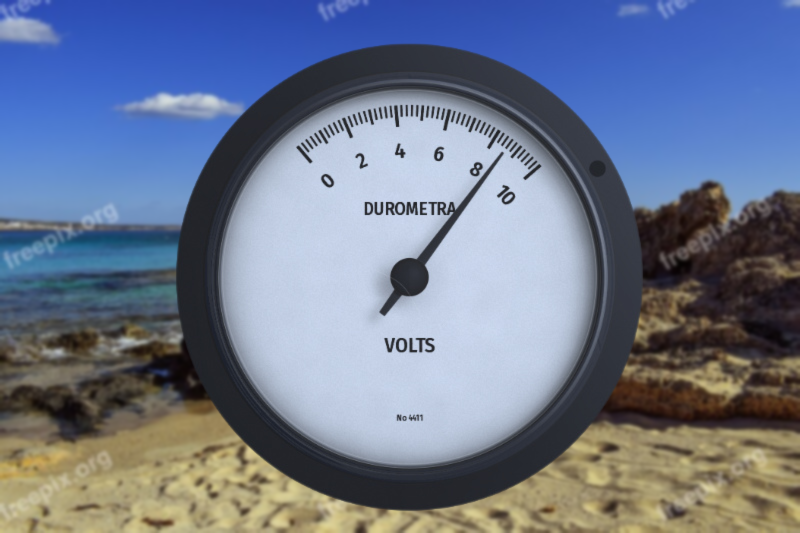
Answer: 8.6 V
